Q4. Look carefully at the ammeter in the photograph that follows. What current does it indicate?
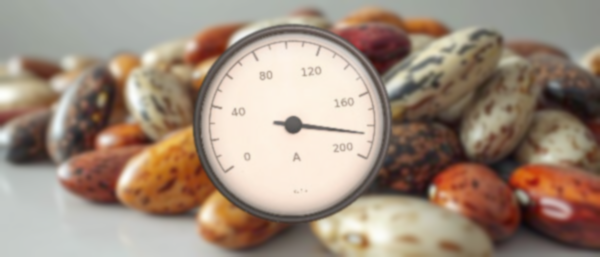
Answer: 185 A
